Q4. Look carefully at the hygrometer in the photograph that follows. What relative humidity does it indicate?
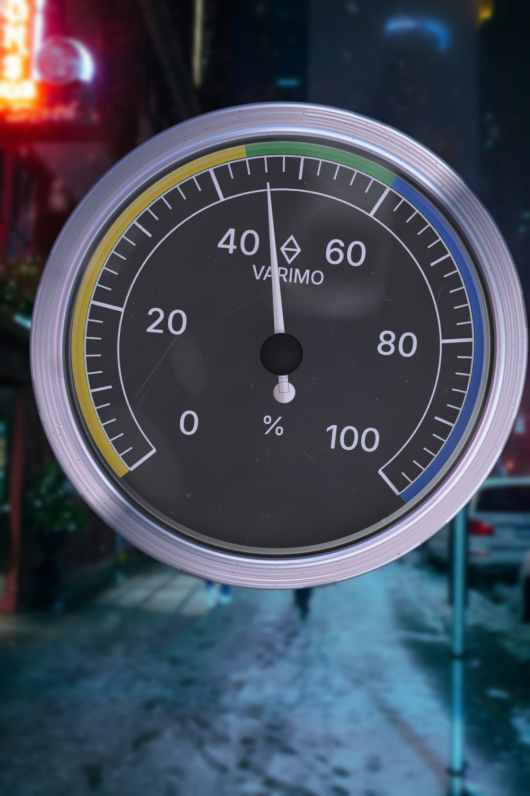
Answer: 46 %
